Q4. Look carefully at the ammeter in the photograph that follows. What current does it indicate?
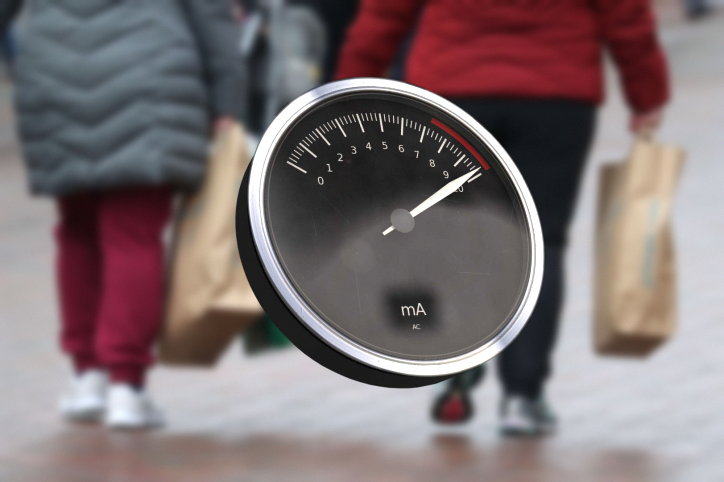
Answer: 9.8 mA
